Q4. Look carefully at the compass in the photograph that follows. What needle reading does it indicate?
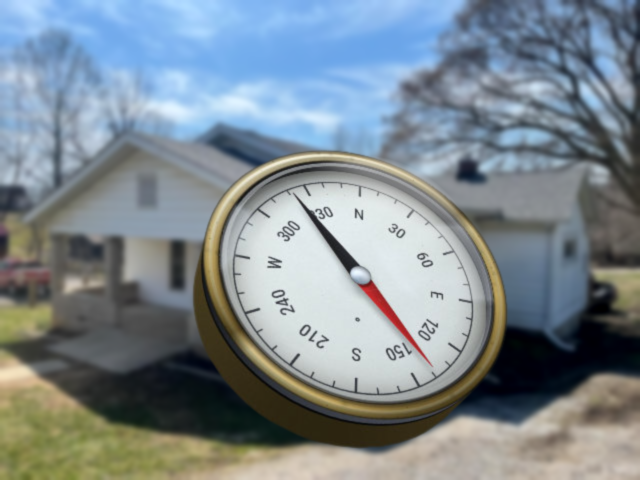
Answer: 140 °
